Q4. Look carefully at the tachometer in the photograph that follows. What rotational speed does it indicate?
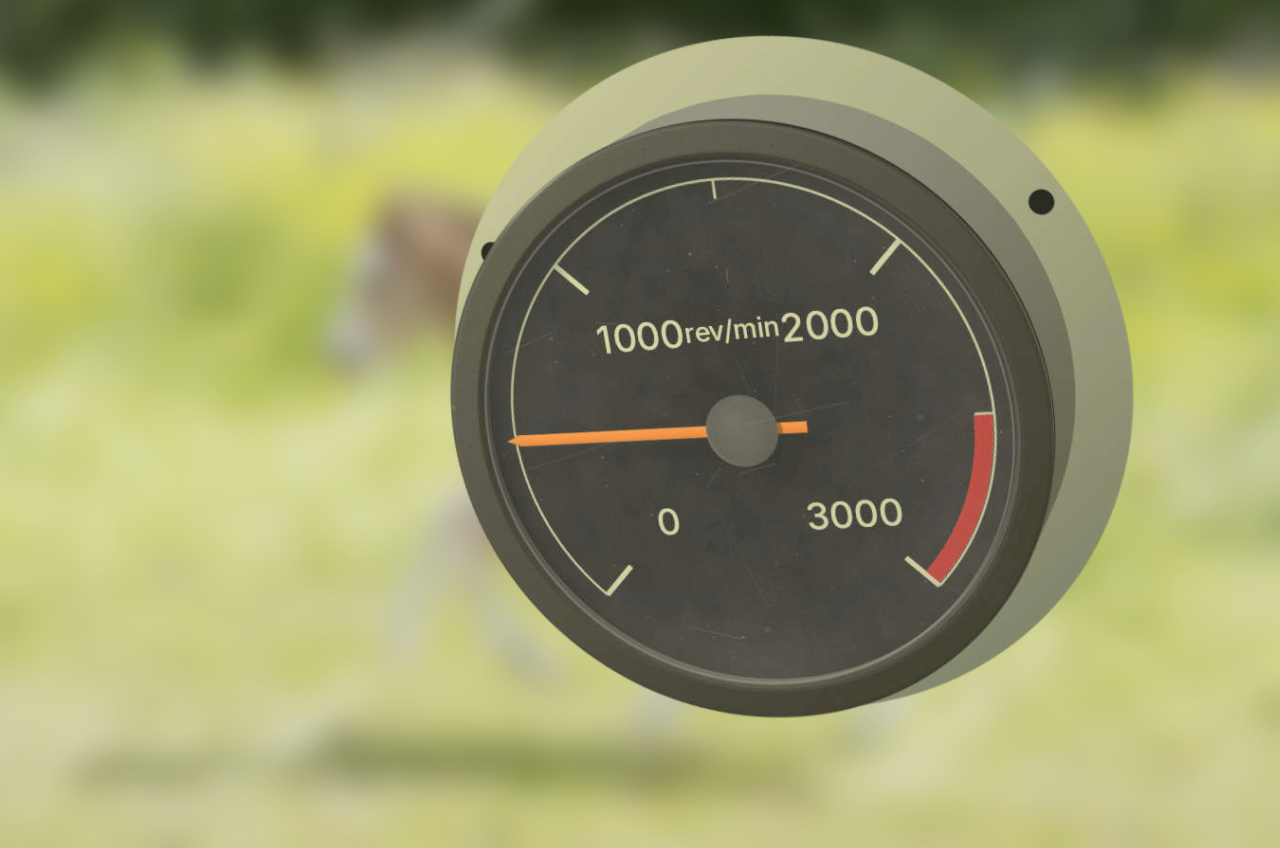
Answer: 500 rpm
